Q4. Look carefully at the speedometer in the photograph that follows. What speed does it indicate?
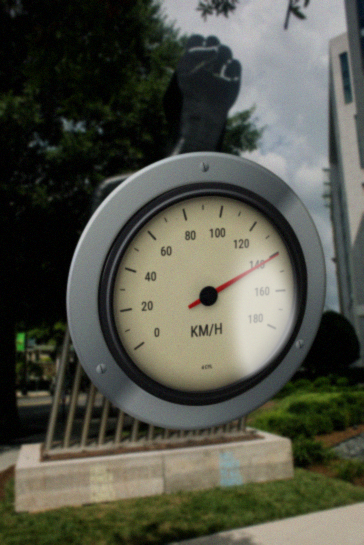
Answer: 140 km/h
